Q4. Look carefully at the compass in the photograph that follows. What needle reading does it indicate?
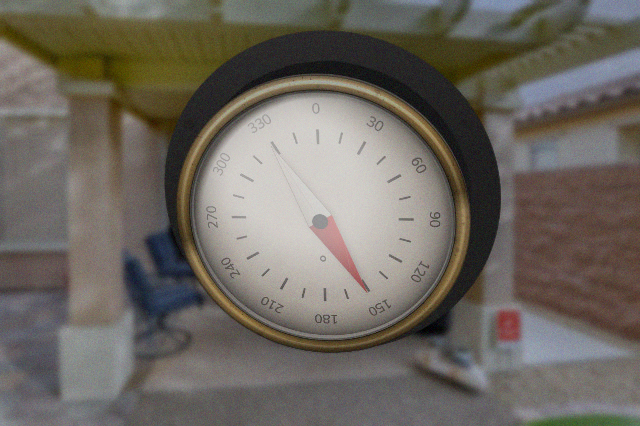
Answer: 150 °
